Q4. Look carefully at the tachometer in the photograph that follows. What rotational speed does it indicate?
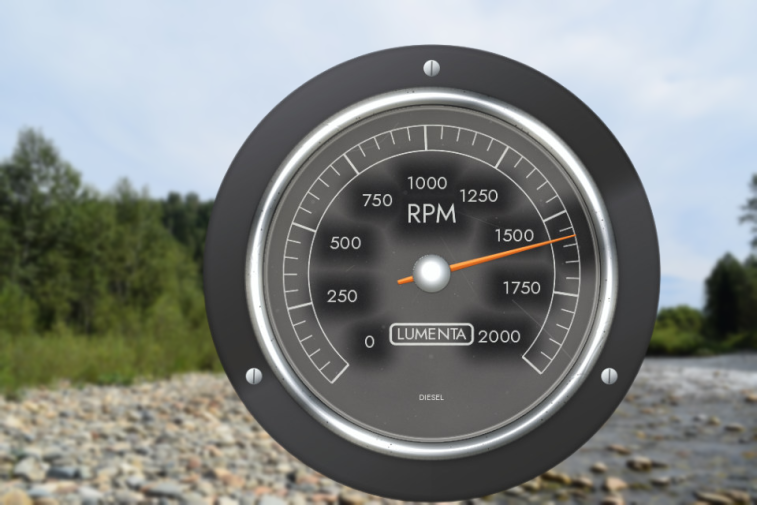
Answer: 1575 rpm
